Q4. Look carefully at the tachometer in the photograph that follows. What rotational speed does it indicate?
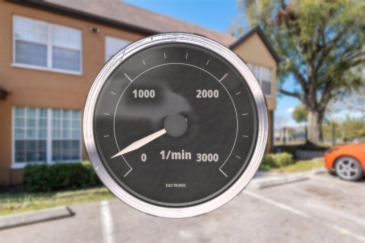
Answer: 200 rpm
